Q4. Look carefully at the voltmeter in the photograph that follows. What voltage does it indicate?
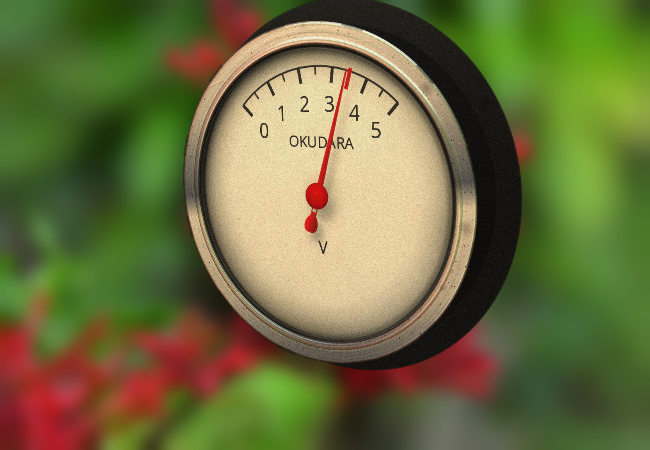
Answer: 3.5 V
